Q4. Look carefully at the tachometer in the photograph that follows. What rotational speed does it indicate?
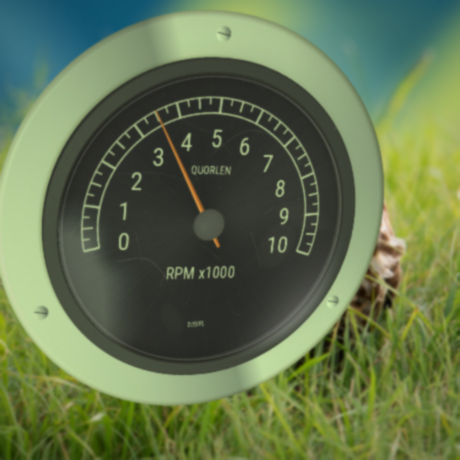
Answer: 3500 rpm
